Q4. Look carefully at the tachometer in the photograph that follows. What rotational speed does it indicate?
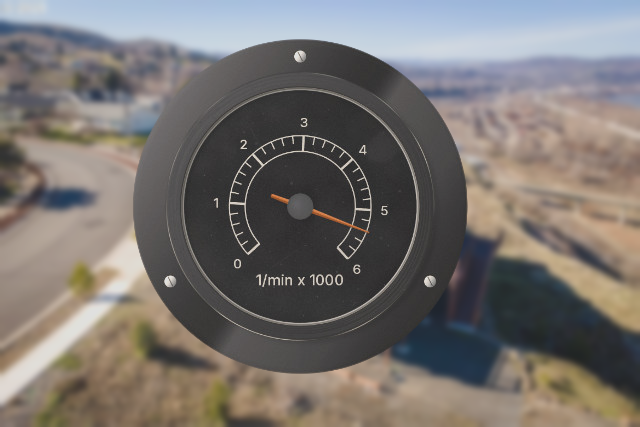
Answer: 5400 rpm
